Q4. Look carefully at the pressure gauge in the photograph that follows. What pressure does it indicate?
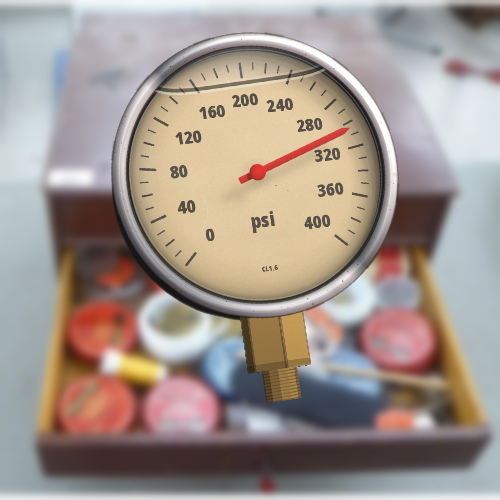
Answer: 305 psi
